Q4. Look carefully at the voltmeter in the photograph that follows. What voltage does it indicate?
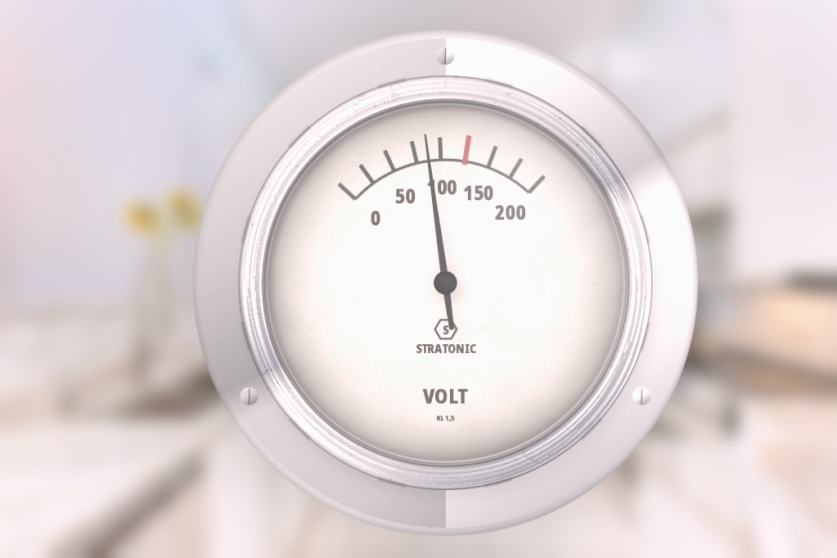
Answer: 87.5 V
